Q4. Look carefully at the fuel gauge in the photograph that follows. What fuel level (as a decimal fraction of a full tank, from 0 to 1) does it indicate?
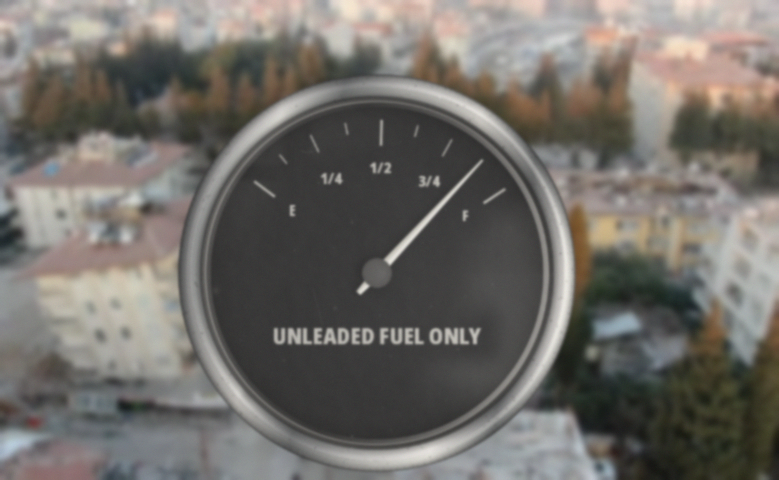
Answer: 0.875
